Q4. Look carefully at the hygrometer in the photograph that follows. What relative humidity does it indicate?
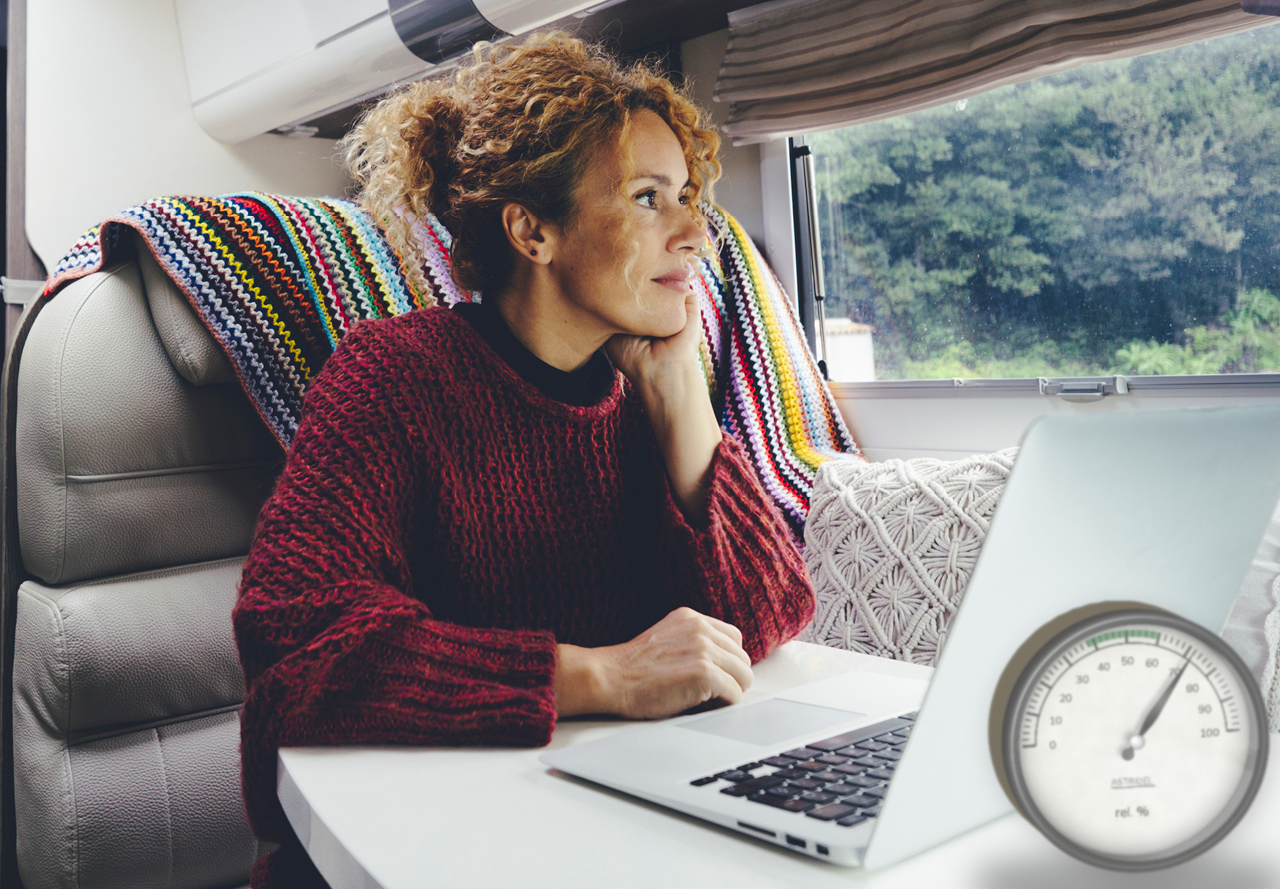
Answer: 70 %
